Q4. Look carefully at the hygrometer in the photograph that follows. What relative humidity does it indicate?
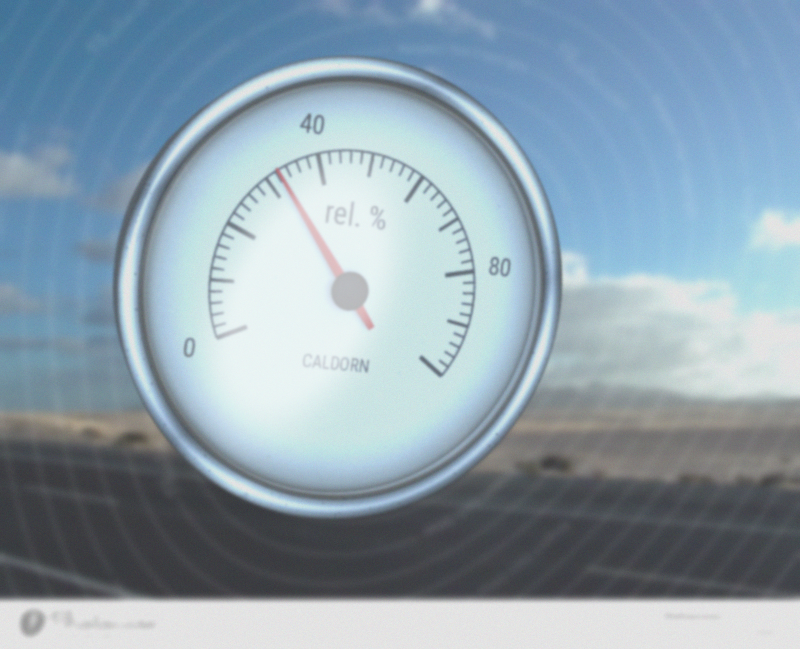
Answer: 32 %
